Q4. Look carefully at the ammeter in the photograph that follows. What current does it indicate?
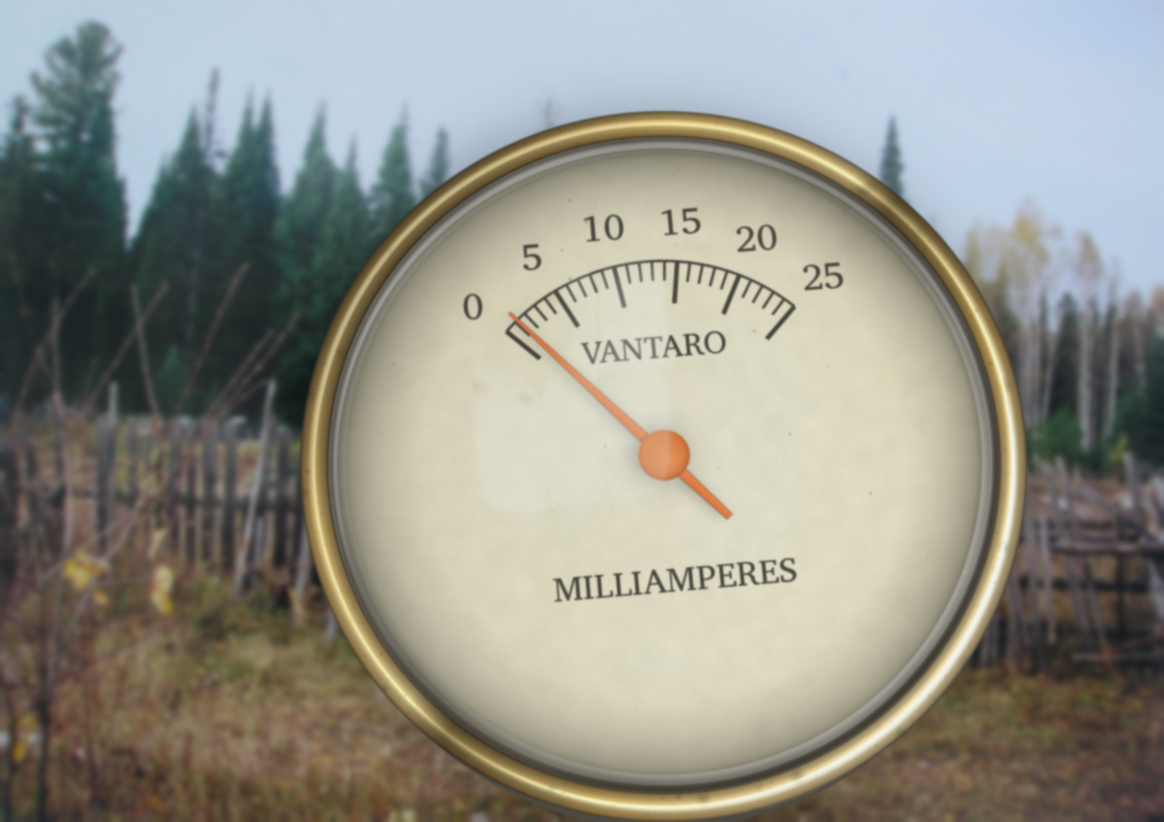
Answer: 1 mA
